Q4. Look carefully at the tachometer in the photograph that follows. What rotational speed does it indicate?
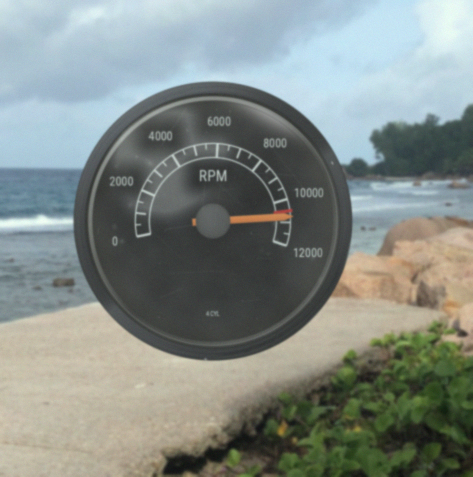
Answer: 10750 rpm
